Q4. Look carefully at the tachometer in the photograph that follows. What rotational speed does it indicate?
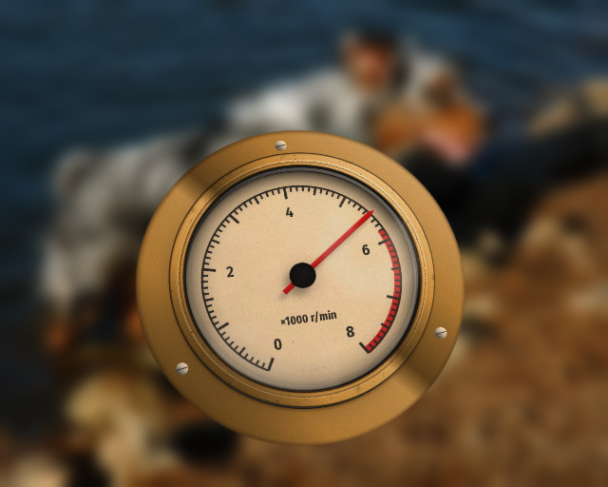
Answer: 5500 rpm
